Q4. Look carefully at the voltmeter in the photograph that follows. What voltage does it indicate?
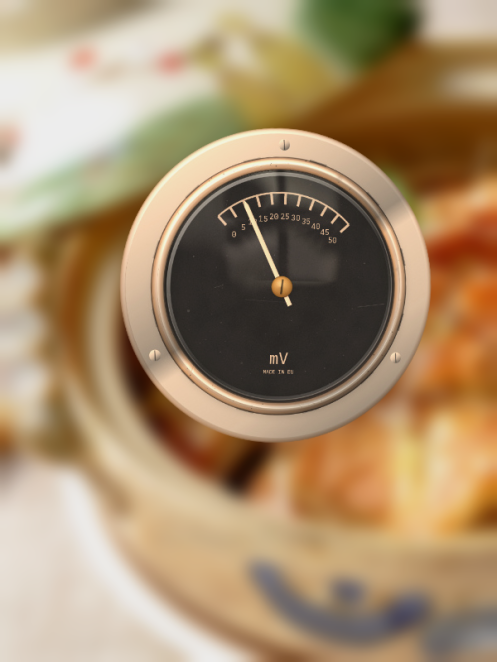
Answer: 10 mV
